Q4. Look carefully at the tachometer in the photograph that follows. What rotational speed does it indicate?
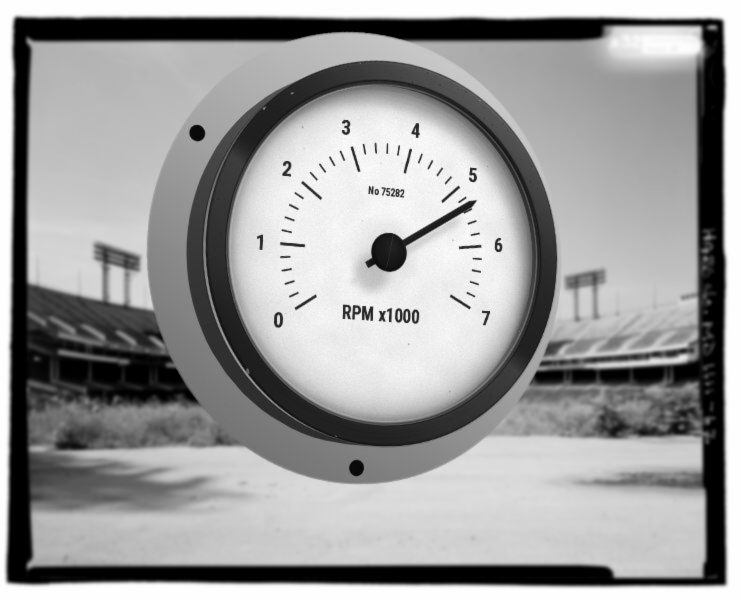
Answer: 5300 rpm
